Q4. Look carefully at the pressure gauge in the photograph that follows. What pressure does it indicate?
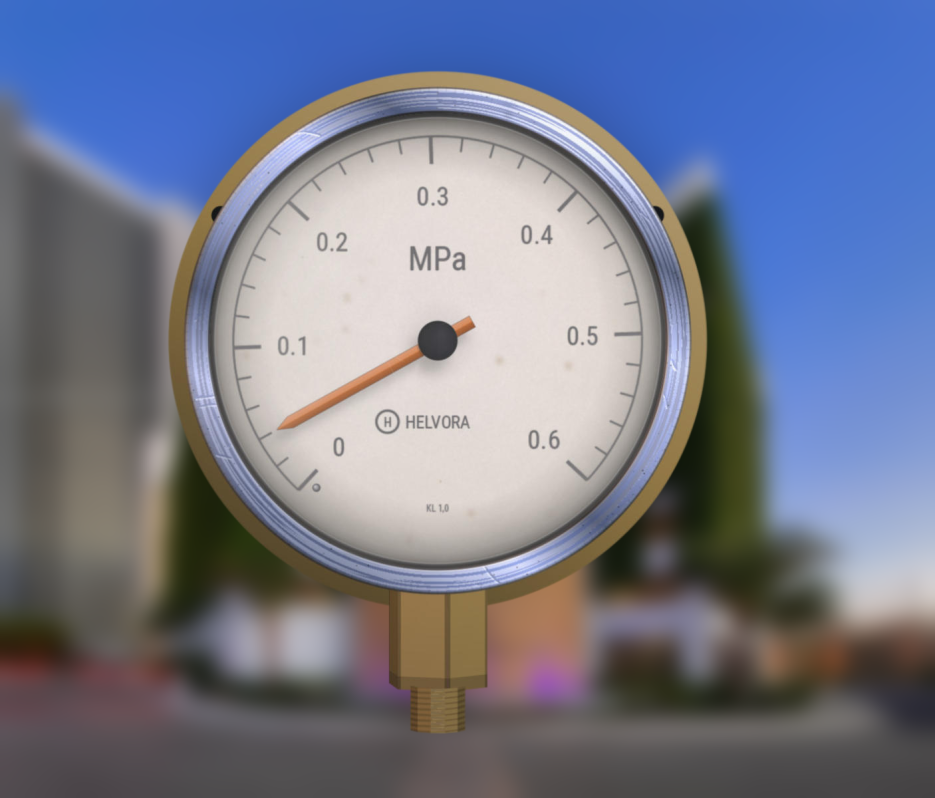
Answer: 0.04 MPa
